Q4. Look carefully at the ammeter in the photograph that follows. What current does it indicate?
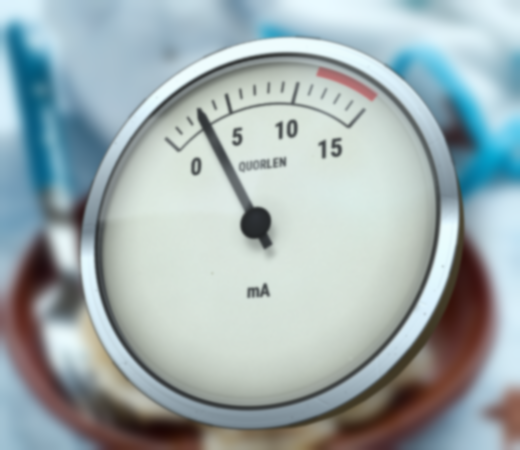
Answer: 3 mA
